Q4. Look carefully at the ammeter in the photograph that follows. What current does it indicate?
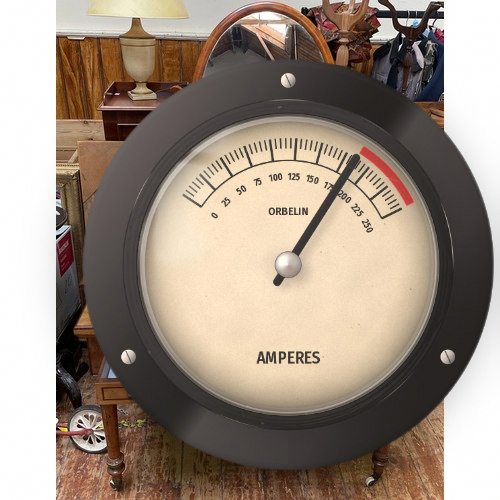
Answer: 185 A
